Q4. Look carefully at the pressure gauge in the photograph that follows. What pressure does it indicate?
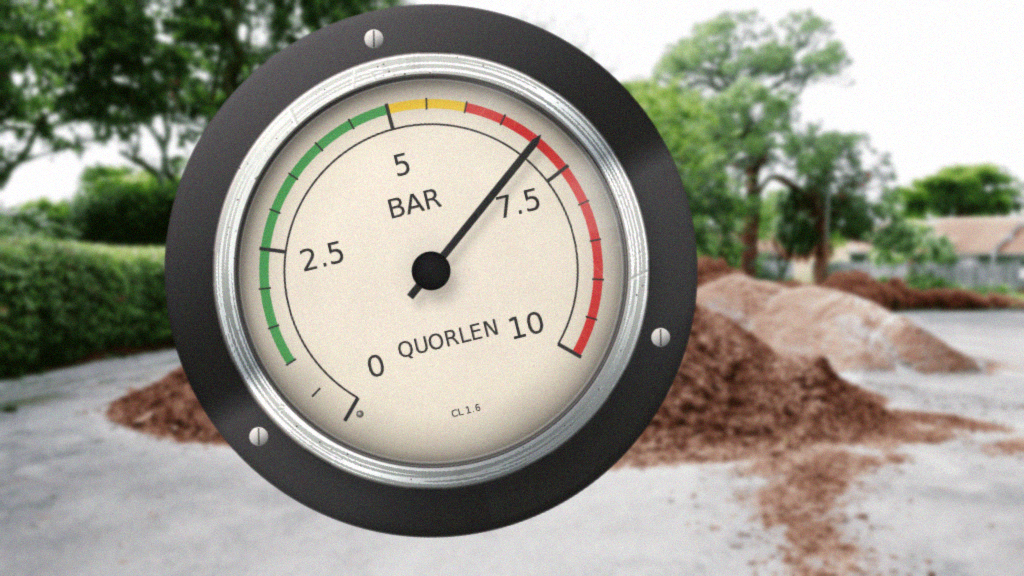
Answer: 7 bar
